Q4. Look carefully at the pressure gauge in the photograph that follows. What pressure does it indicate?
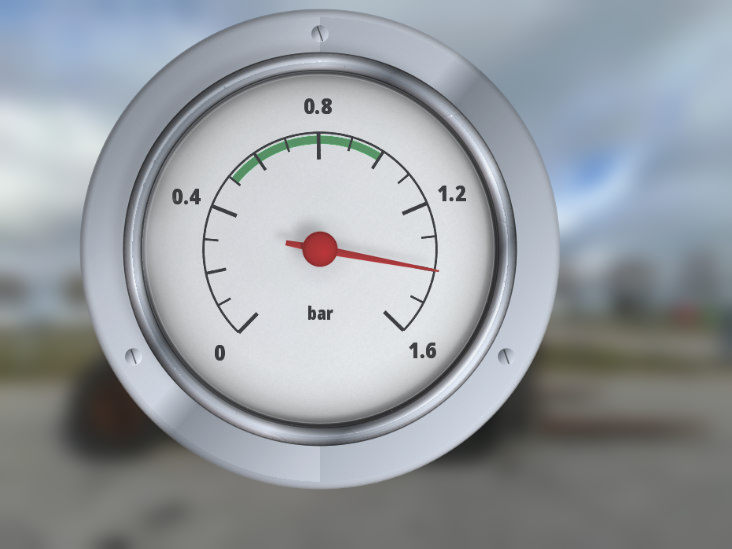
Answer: 1.4 bar
